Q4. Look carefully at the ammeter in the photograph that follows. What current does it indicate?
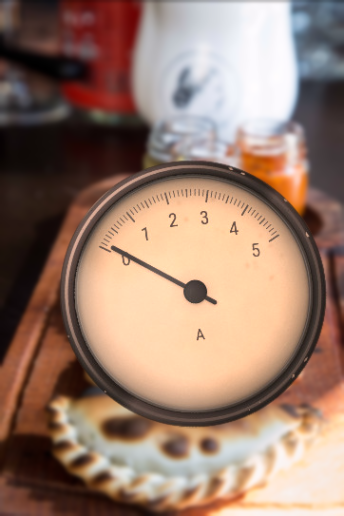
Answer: 0.1 A
